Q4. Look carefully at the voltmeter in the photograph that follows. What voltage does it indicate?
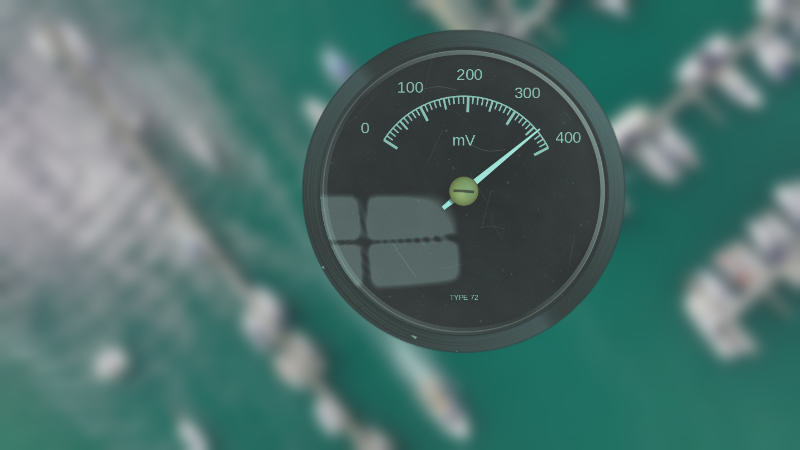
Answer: 360 mV
